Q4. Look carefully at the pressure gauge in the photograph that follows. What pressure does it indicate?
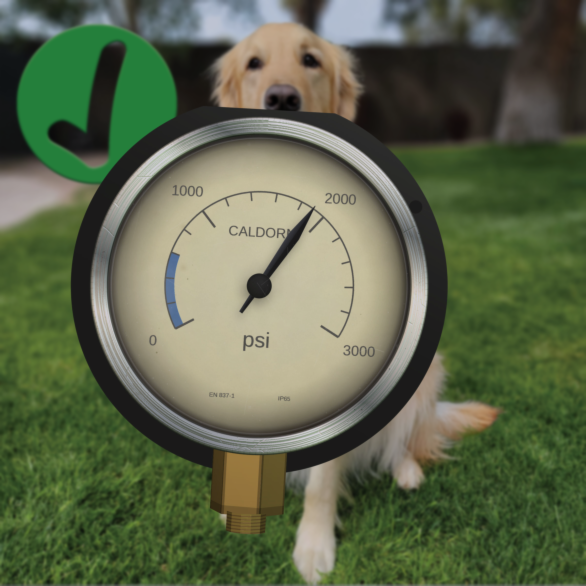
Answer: 1900 psi
